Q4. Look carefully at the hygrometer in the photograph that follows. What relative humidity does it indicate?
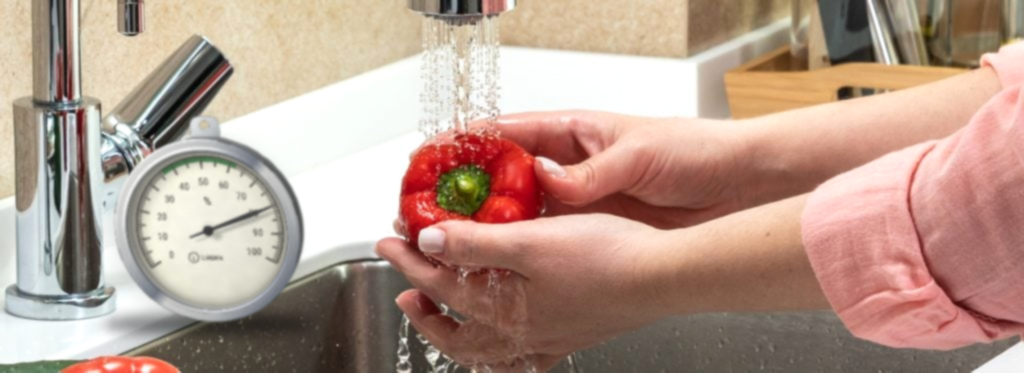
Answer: 80 %
